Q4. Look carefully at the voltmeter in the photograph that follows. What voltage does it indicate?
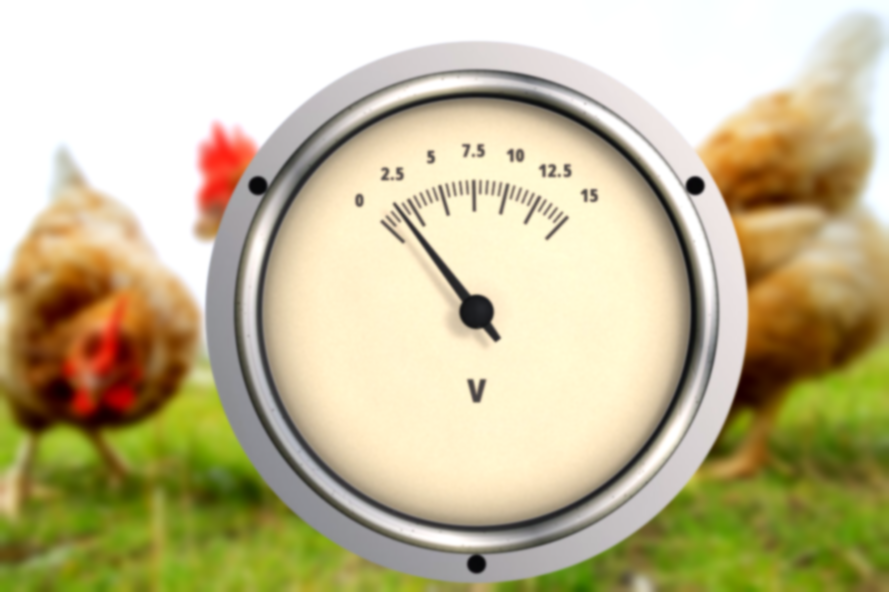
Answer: 1.5 V
